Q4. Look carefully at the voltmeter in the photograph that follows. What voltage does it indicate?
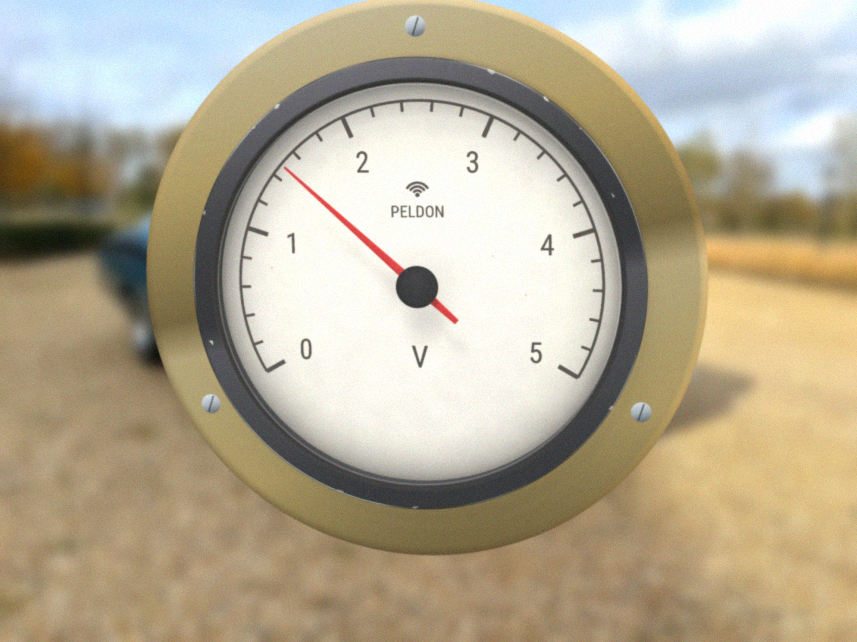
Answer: 1.5 V
